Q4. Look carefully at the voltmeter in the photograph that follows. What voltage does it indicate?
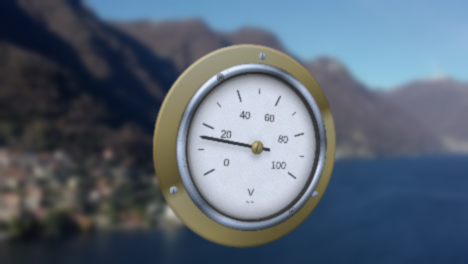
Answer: 15 V
